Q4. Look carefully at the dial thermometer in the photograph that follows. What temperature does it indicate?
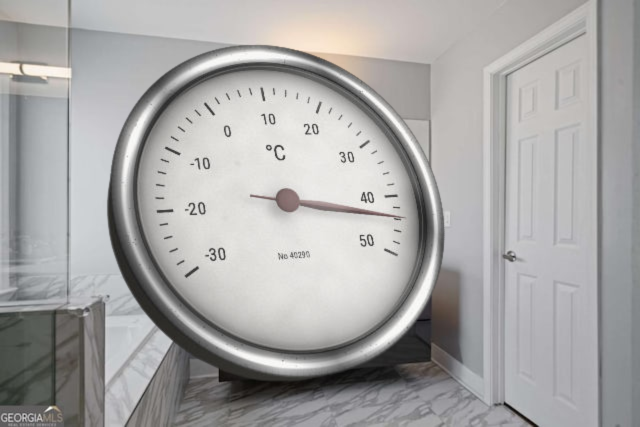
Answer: 44 °C
